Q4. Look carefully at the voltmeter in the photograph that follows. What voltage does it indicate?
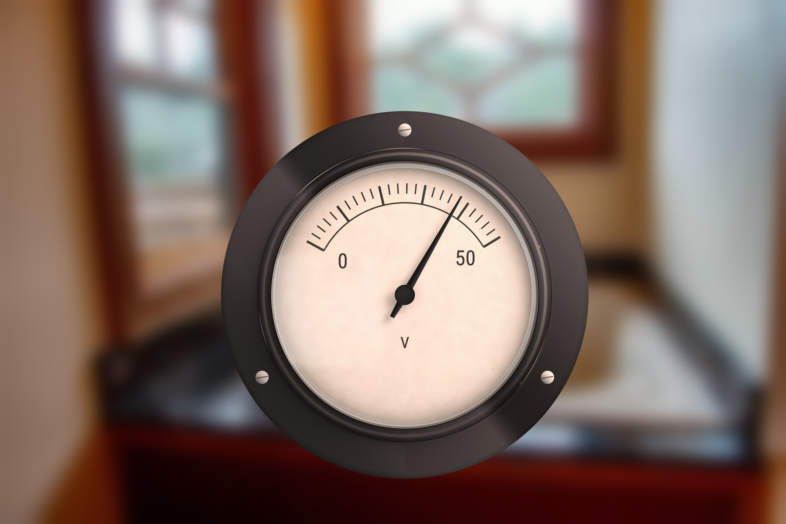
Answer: 38 V
